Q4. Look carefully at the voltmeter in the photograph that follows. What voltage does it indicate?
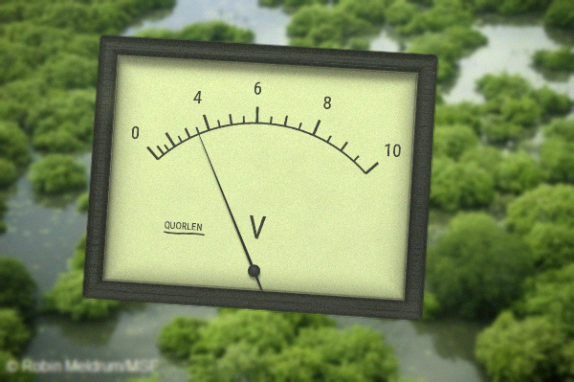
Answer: 3.5 V
